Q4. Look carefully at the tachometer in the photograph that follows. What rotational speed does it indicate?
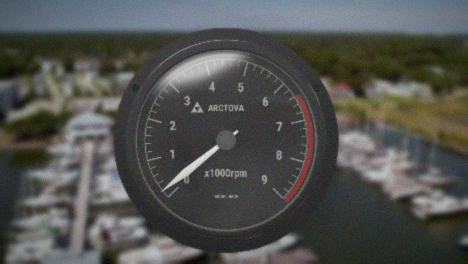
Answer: 200 rpm
